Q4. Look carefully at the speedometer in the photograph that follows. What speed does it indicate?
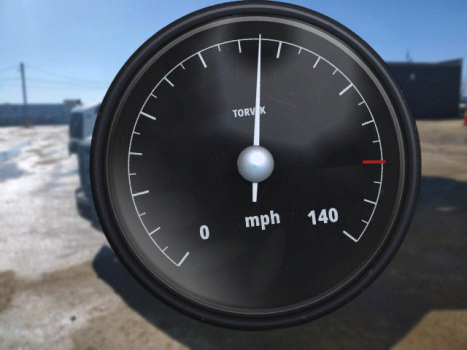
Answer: 75 mph
